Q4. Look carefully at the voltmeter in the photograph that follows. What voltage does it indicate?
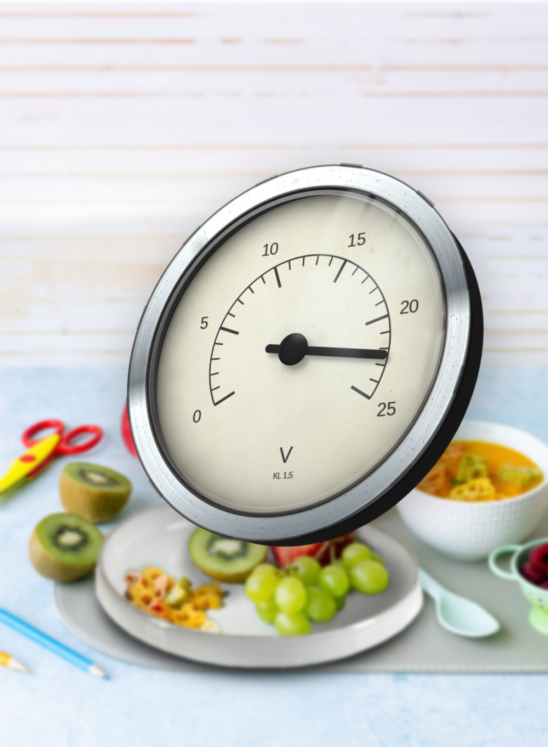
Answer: 22.5 V
